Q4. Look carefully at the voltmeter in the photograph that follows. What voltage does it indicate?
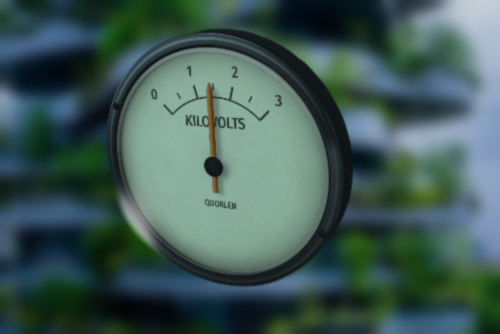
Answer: 1.5 kV
